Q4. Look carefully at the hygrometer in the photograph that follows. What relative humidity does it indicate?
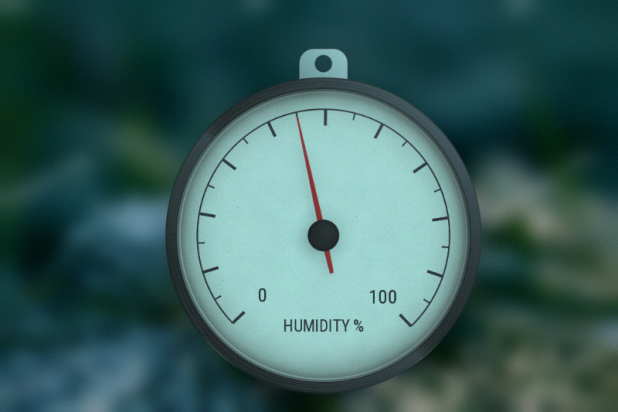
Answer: 45 %
